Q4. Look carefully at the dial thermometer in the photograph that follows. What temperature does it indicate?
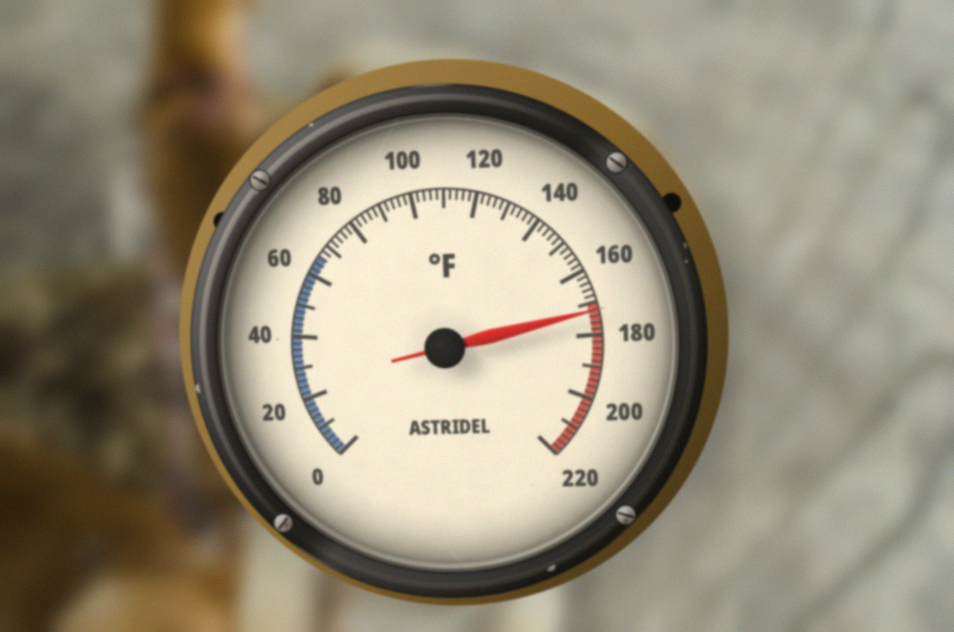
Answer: 172 °F
